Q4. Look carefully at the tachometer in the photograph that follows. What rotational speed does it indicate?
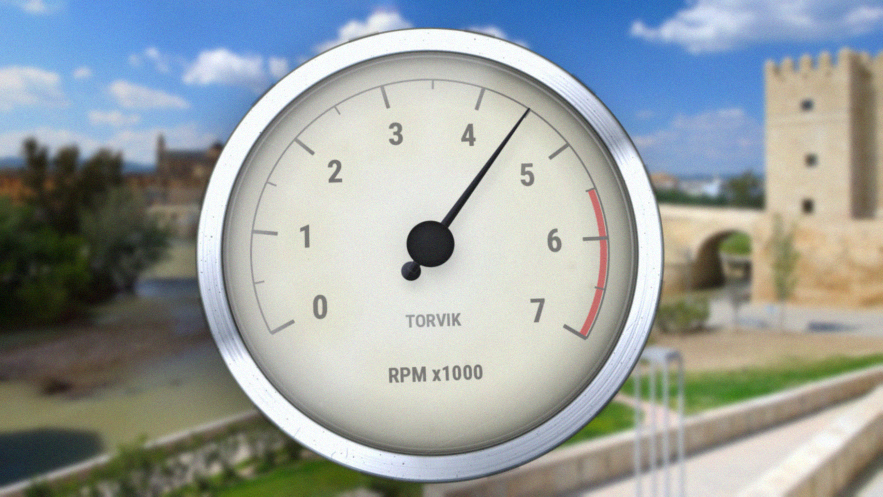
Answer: 4500 rpm
